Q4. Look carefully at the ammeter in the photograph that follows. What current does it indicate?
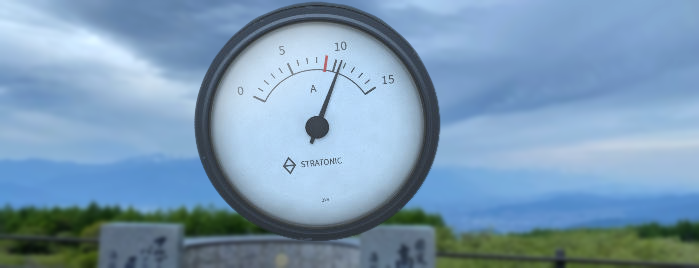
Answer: 10.5 A
